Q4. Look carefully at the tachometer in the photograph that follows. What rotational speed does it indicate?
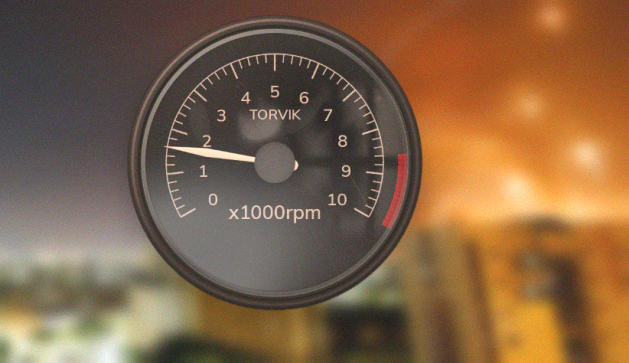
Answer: 1600 rpm
